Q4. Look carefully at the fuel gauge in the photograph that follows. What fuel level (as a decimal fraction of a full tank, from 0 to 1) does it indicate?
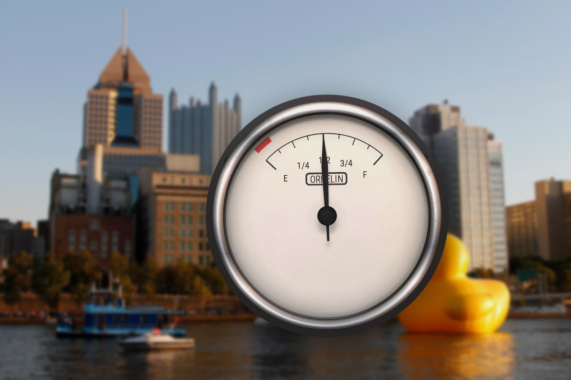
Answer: 0.5
